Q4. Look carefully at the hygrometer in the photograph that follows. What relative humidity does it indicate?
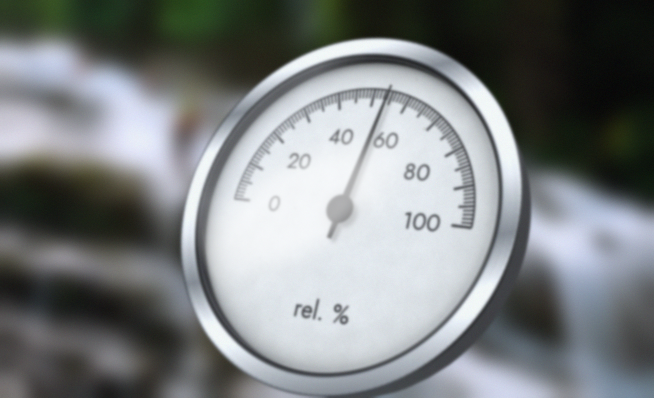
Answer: 55 %
